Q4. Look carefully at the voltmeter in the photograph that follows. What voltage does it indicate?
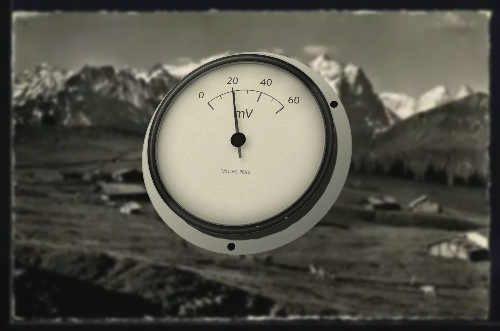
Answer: 20 mV
